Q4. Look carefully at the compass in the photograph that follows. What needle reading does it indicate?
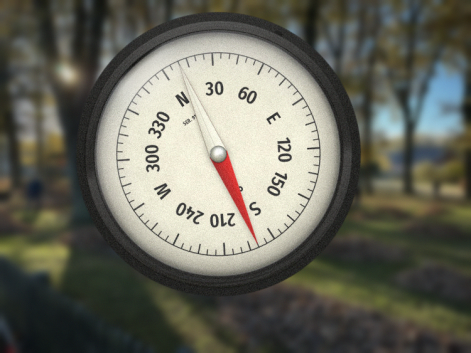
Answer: 190 °
